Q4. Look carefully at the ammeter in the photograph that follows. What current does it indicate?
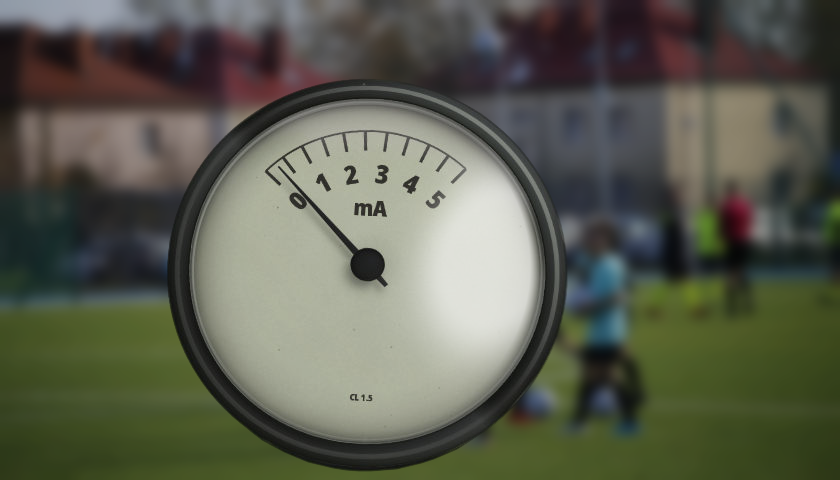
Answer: 0.25 mA
